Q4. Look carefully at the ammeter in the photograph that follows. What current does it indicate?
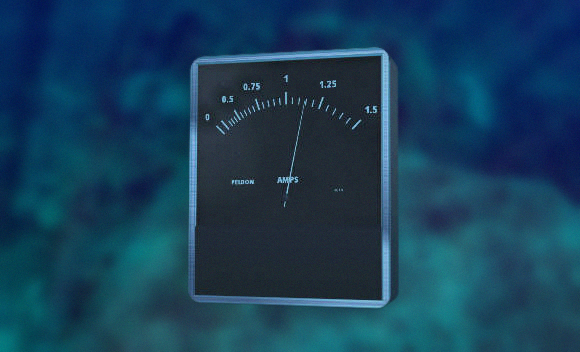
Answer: 1.15 A
